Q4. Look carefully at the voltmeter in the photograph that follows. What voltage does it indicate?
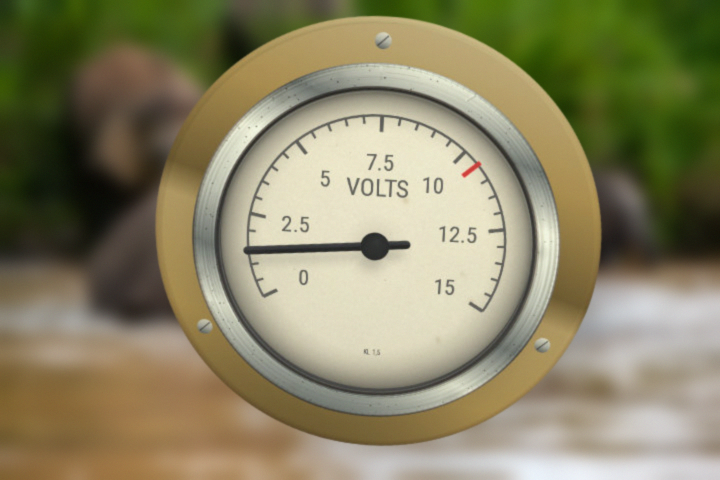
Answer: 1.5 V
